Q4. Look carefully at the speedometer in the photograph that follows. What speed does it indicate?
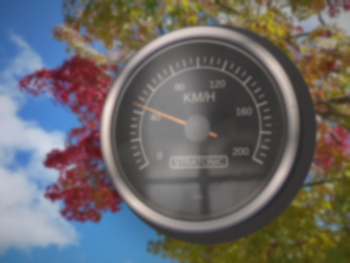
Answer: 45 km/h
